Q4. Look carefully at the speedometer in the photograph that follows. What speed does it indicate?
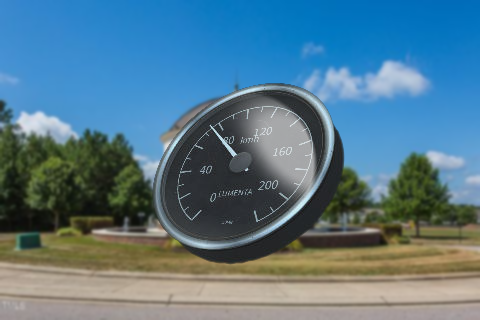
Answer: 75 km/h
